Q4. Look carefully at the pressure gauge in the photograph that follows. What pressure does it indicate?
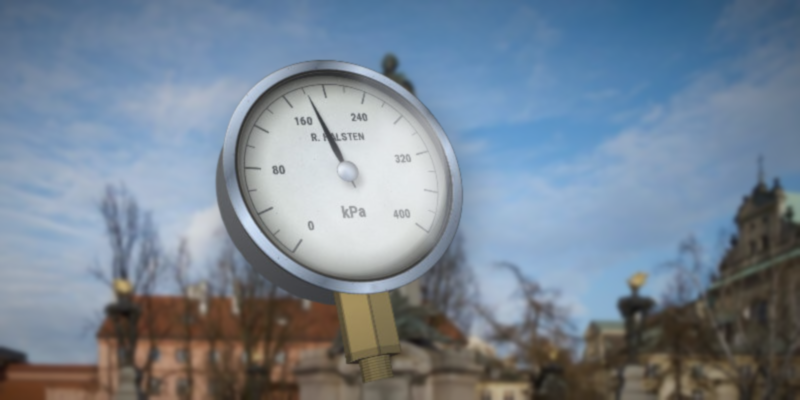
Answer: 180 kPa
